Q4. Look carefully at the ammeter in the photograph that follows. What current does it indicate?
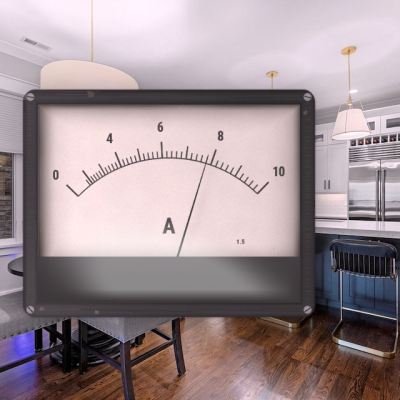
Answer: 7.8 A
